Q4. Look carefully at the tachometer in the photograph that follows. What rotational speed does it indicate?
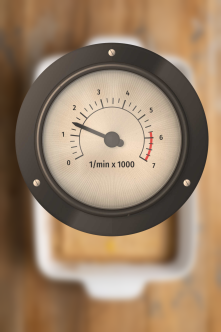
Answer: 1500 rpm
